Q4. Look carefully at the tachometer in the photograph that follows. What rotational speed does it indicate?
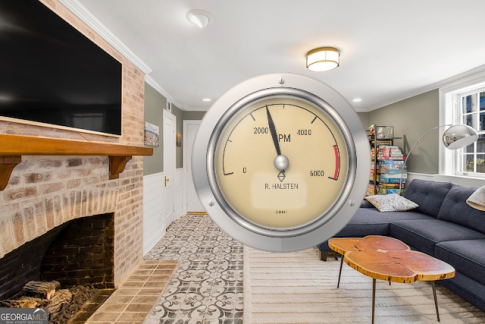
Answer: 2500 rpm
